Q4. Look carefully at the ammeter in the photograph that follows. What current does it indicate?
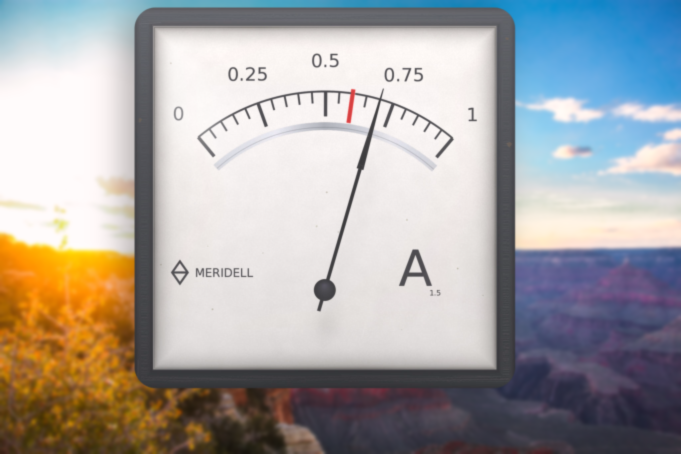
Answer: 0.7 A
